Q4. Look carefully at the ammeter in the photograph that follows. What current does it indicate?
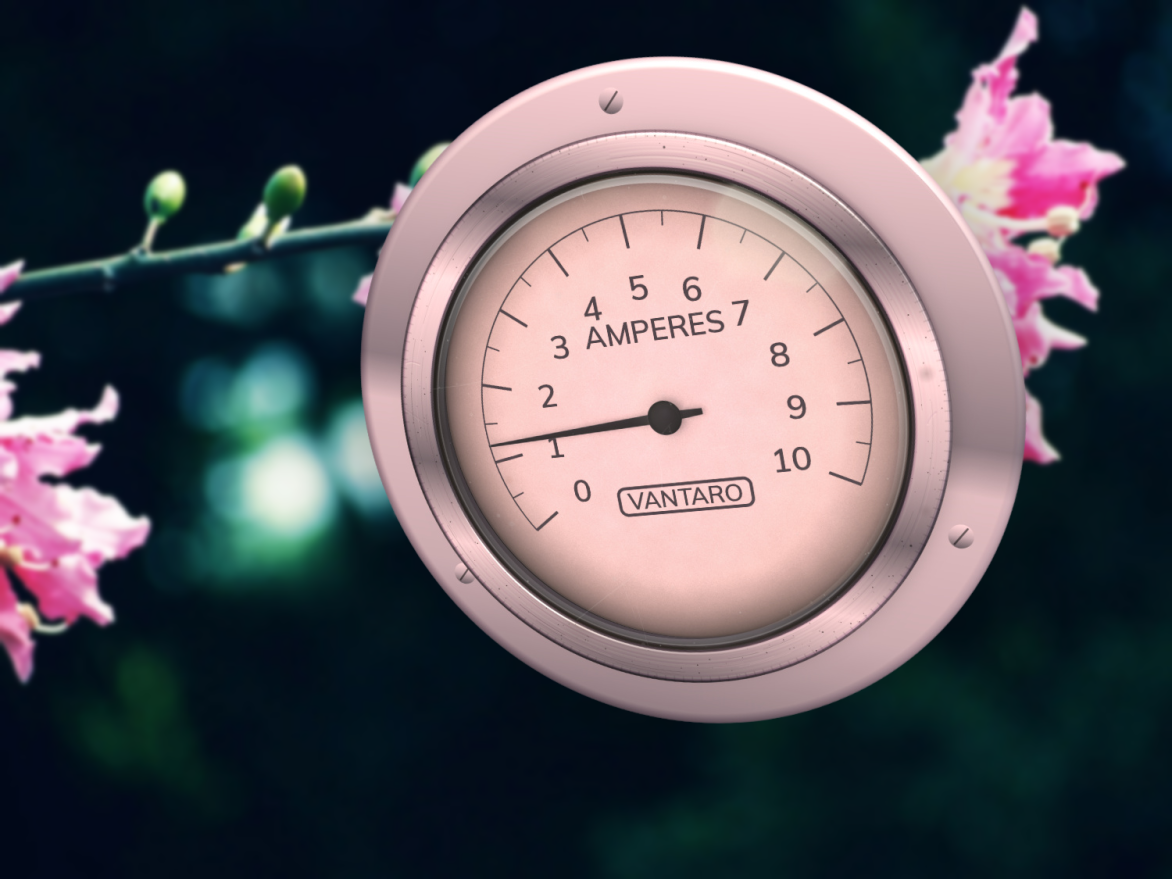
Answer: 1.25 A
